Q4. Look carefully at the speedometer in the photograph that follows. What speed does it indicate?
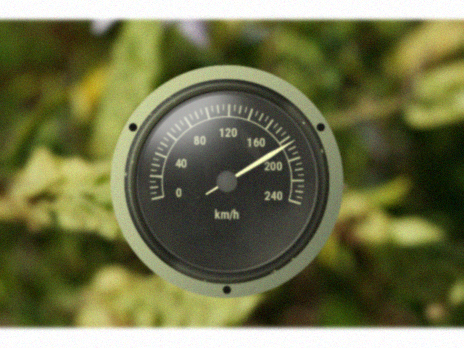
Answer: 185 km/h
